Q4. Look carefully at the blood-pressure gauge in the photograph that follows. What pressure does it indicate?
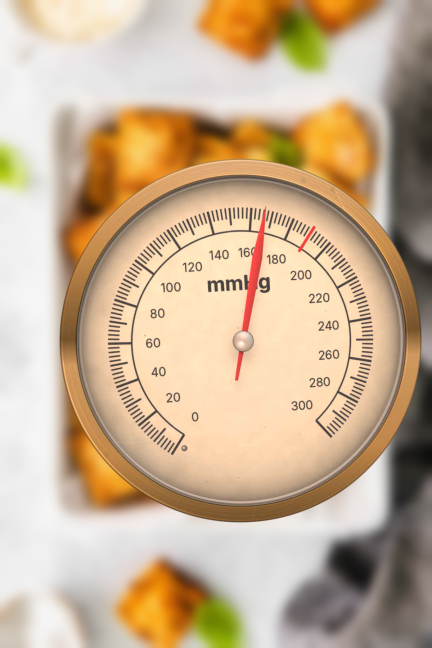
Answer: 166 mmHg
